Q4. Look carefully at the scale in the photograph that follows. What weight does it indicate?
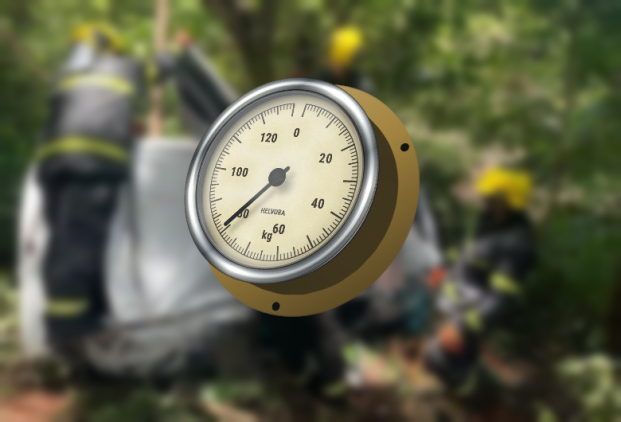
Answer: 80 kg
